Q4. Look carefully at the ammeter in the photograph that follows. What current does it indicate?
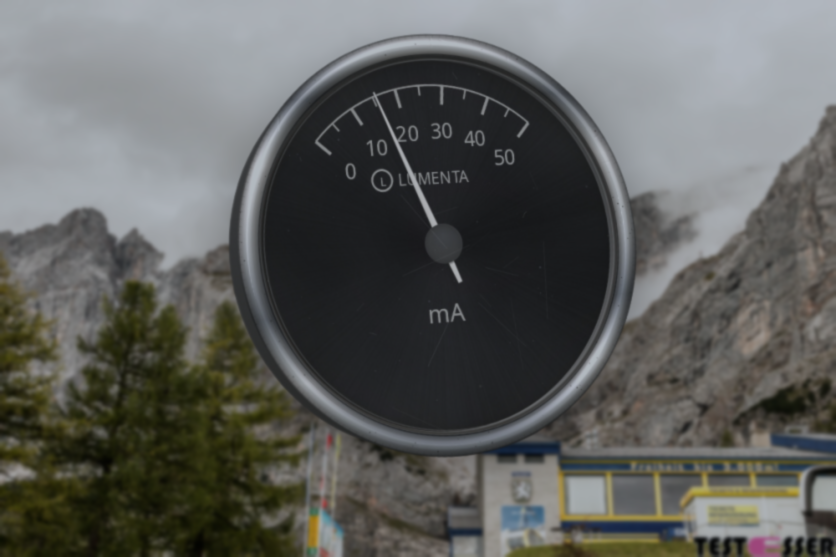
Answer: 15 mA
